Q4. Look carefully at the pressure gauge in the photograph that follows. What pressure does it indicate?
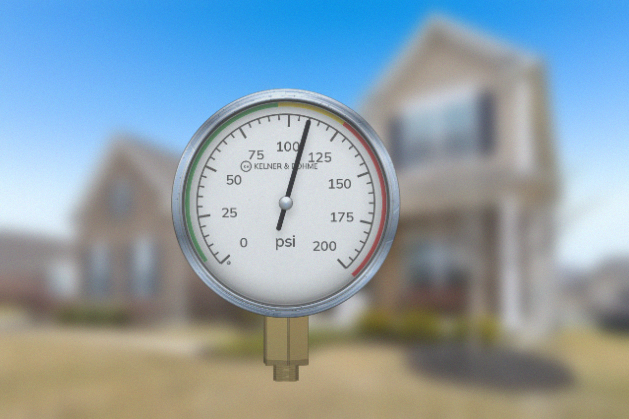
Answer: 110 psi
